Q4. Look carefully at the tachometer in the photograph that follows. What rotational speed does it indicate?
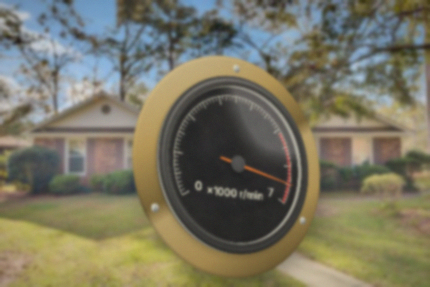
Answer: 6500 rpm
